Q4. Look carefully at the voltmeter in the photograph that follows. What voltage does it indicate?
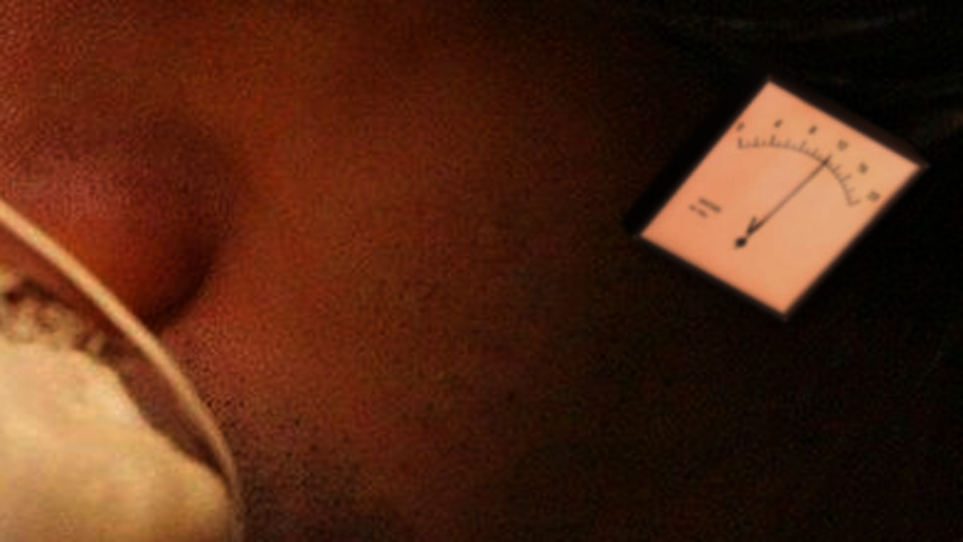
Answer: 12 V
